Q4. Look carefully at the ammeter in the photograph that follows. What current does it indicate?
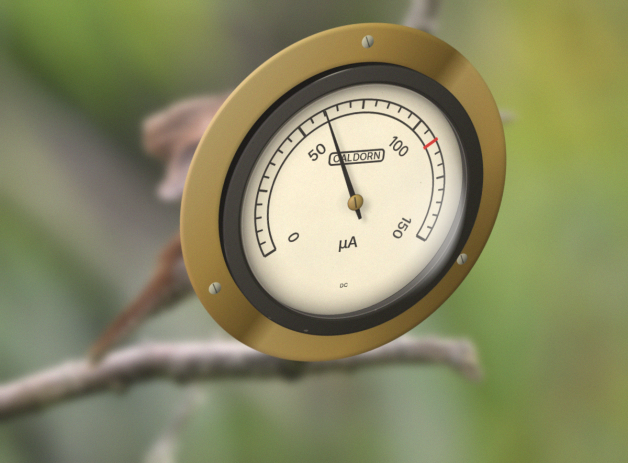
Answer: 60 µA
